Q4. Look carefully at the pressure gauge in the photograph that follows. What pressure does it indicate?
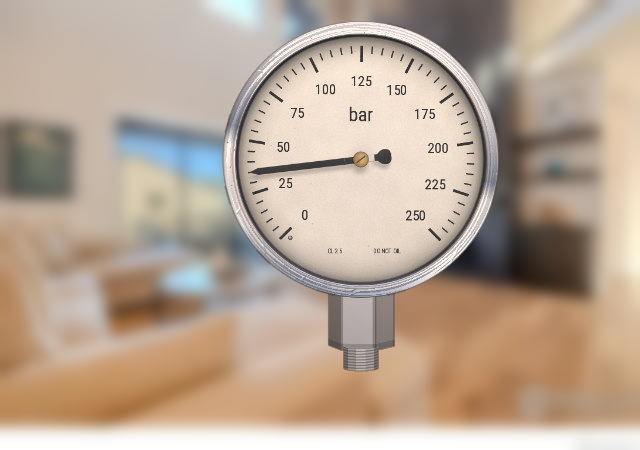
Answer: 35 bar
